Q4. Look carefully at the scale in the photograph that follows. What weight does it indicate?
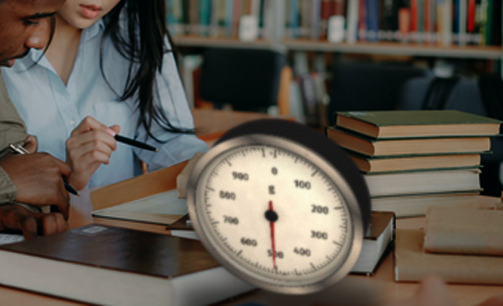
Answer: 500 g
